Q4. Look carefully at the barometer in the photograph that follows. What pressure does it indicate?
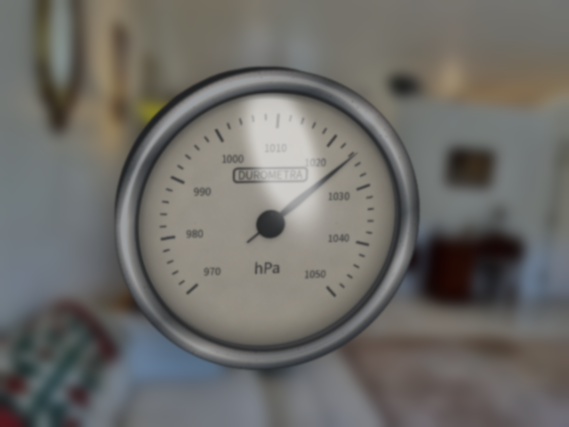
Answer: 1024 hPa
